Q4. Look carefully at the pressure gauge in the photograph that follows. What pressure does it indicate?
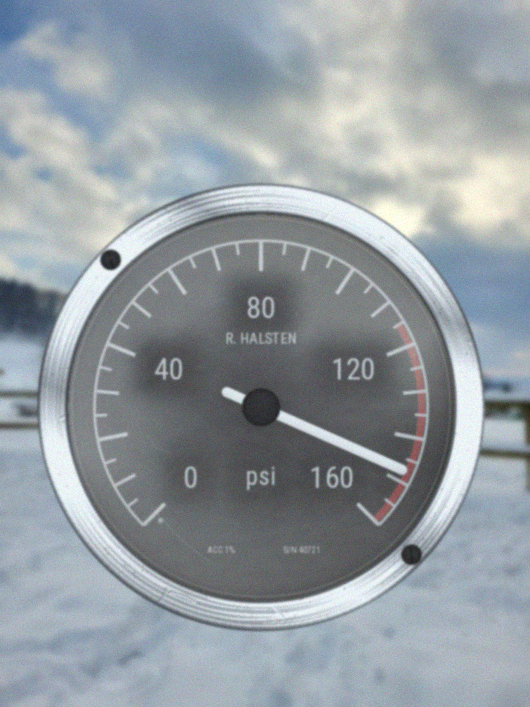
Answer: 147.5 psi
